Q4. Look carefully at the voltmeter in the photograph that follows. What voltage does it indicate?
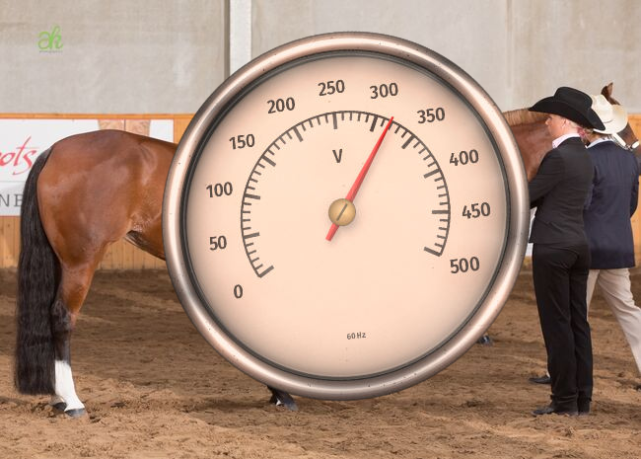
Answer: 320 V
